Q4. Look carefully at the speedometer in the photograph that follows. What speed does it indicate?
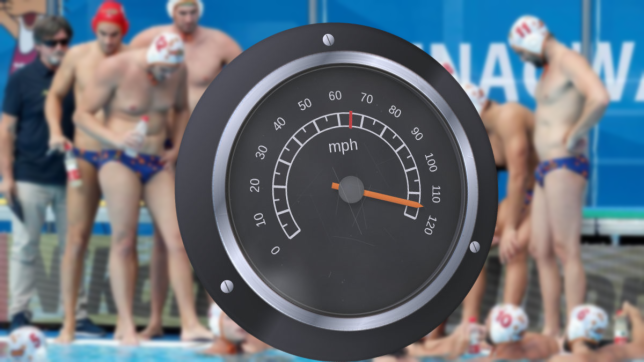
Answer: 115 mph
